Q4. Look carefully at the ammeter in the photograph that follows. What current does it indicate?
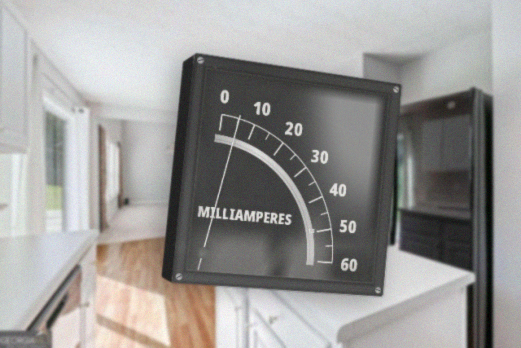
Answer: 5 mA
